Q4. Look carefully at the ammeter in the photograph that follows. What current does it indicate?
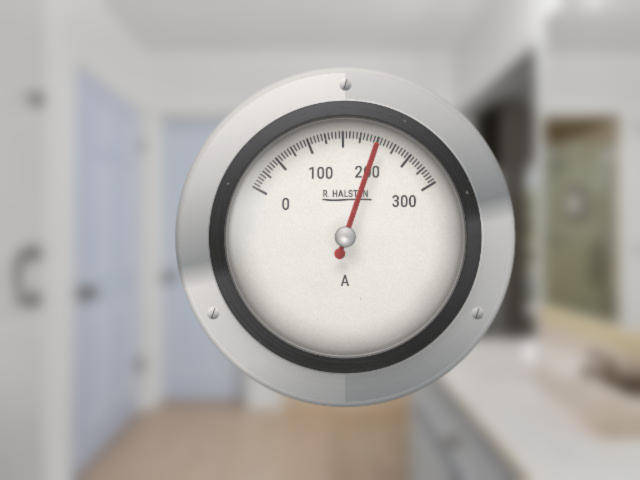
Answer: 200 A
